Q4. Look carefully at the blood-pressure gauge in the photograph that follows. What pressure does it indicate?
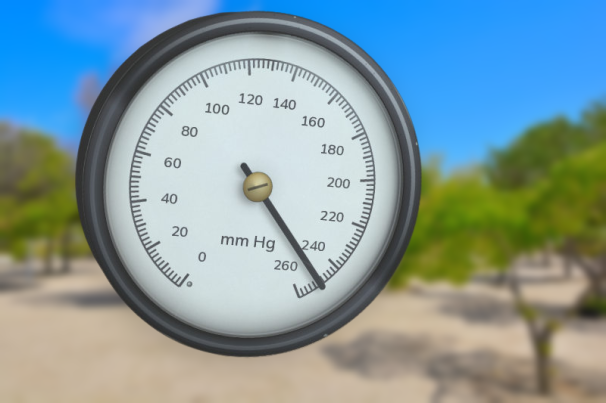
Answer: 250 mmHg
